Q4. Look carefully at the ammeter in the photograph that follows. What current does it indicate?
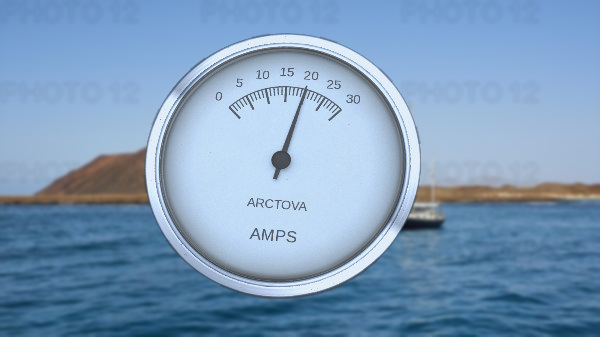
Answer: 20 A
